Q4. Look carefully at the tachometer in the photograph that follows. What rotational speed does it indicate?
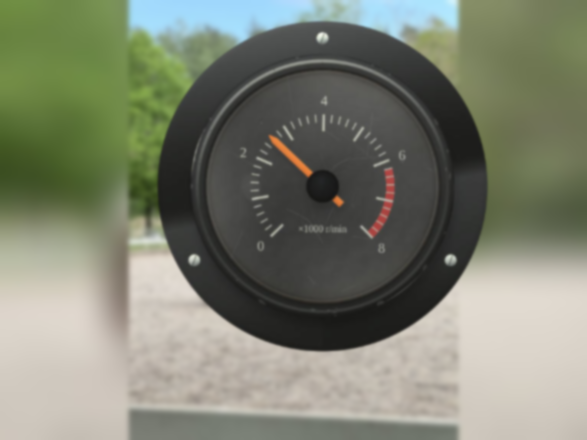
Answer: 2600 rpm
